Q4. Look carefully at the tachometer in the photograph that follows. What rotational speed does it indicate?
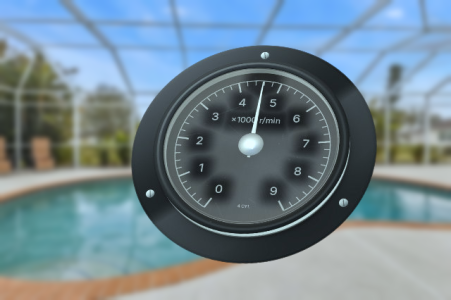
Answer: 4600 rpm
